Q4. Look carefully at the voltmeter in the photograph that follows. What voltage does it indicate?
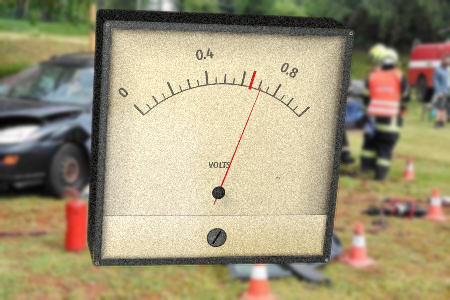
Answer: 0.7 V
